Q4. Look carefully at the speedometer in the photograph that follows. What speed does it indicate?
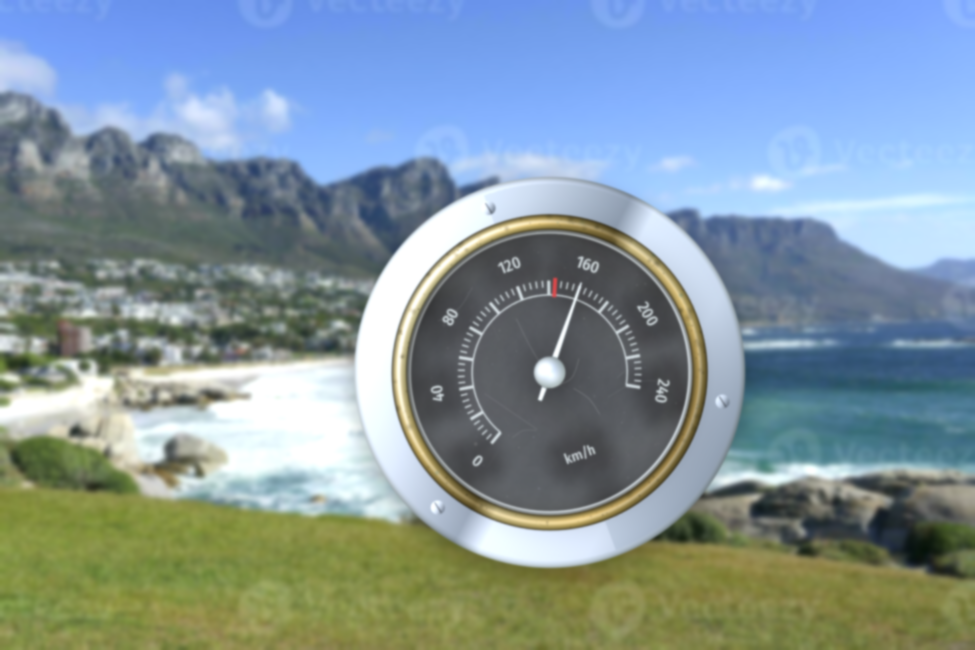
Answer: 160 km/h
